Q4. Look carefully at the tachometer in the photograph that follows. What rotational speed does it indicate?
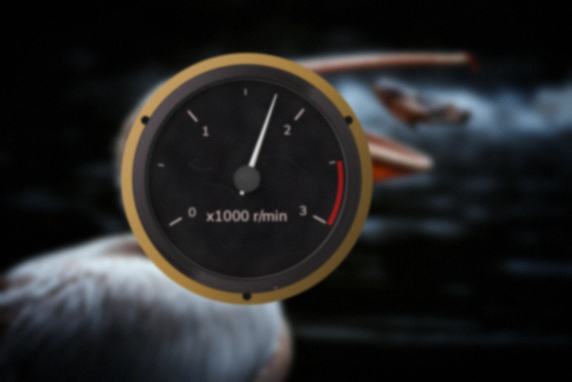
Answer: 1750 rpm
